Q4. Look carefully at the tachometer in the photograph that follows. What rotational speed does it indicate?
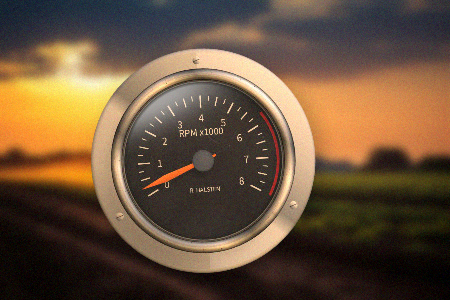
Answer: 250 rpm
